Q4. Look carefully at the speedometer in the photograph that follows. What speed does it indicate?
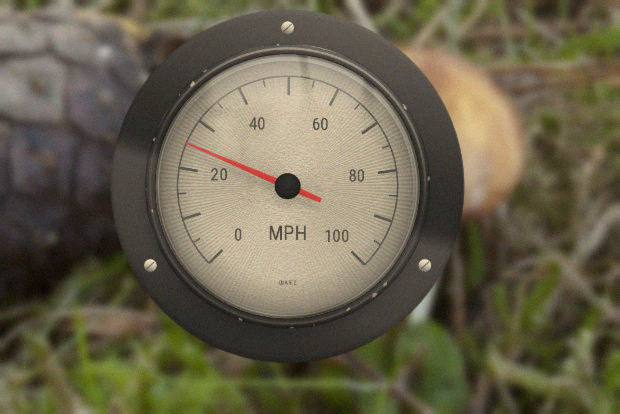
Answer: 25 mph
